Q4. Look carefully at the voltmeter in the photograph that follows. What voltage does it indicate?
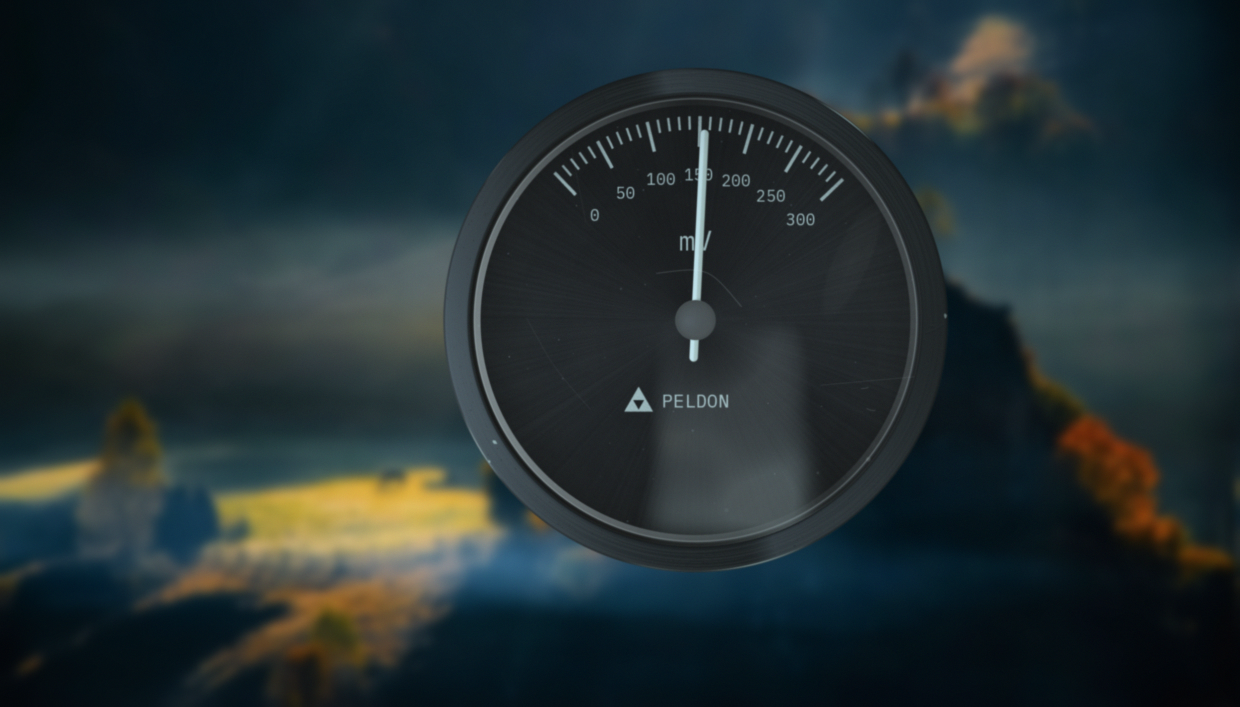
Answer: 155 mV
